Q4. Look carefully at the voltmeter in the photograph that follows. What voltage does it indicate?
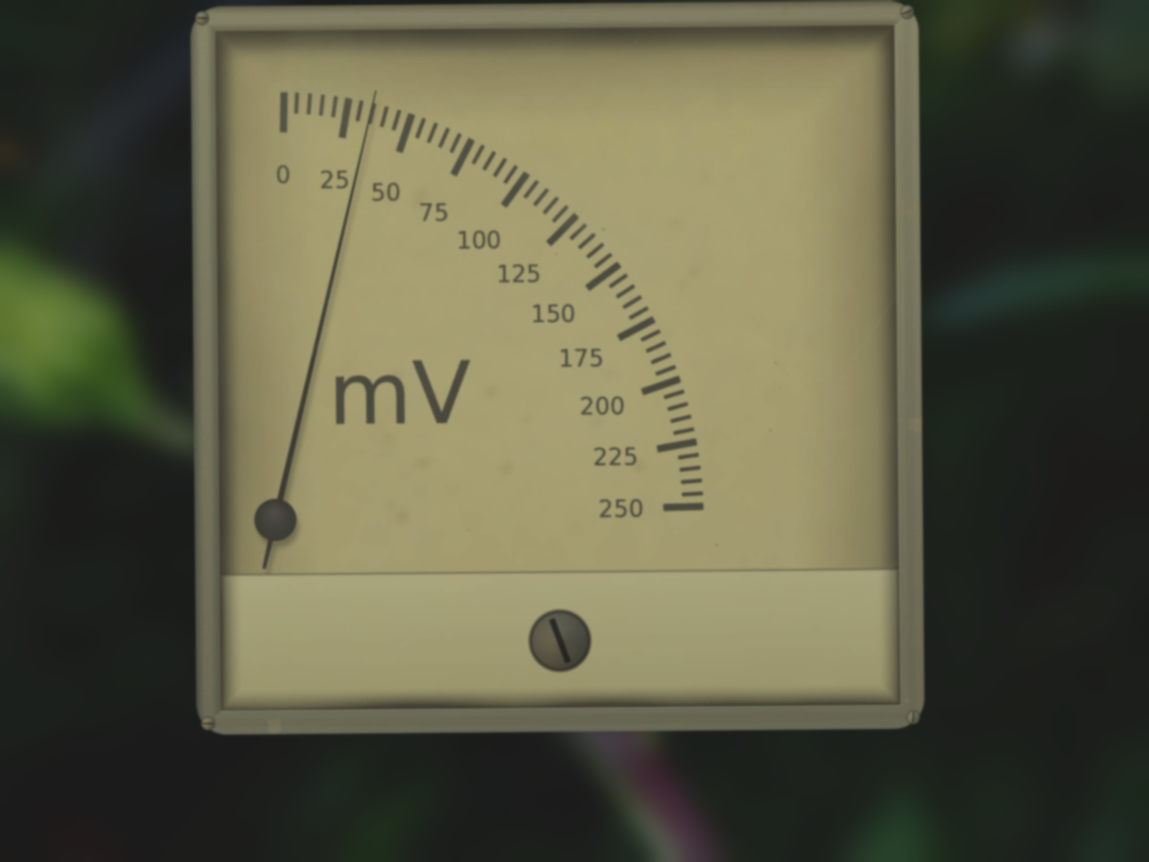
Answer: 35 mV
